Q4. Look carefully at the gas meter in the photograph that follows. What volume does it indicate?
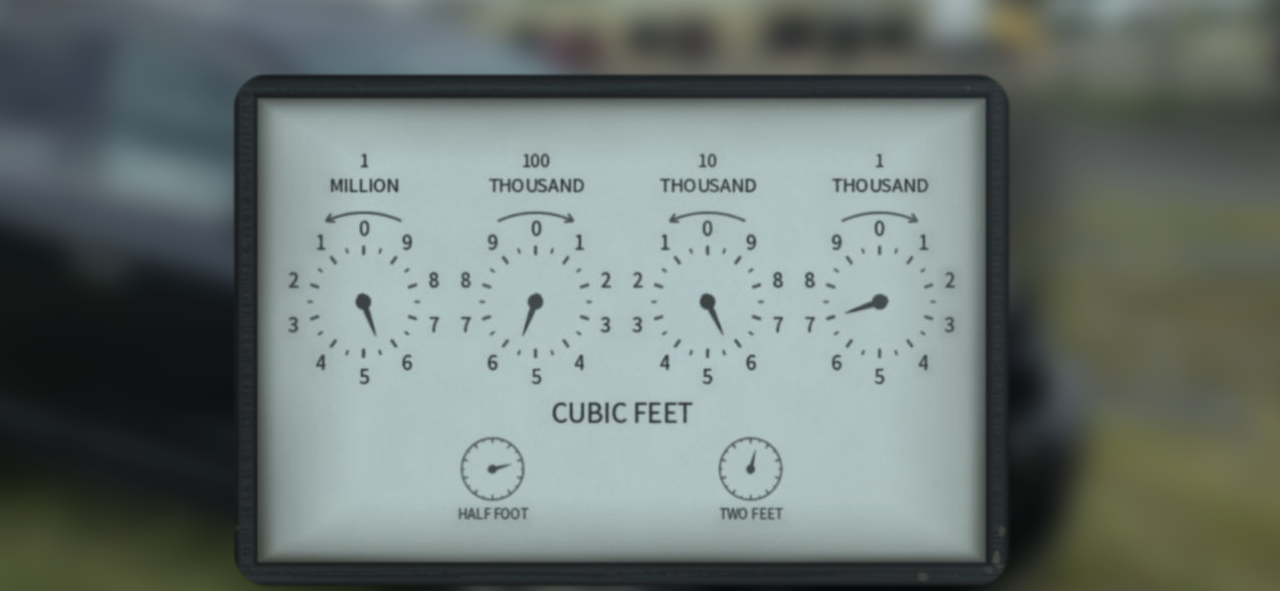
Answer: 555700 ft³
